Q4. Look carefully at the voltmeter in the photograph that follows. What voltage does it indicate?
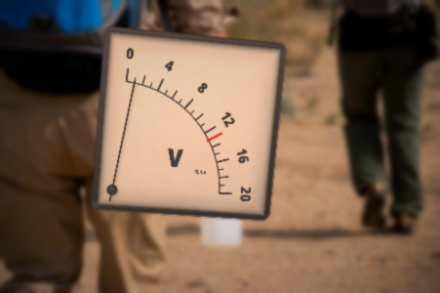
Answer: 1 V
